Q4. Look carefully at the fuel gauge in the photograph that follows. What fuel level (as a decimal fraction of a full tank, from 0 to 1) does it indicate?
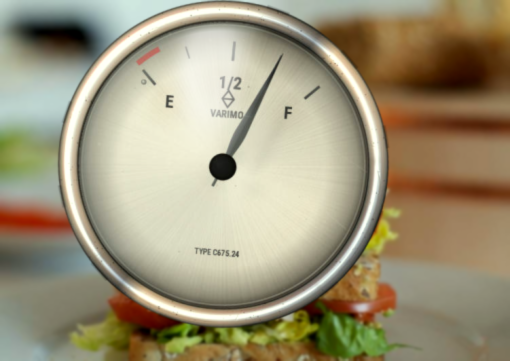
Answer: 0.75
